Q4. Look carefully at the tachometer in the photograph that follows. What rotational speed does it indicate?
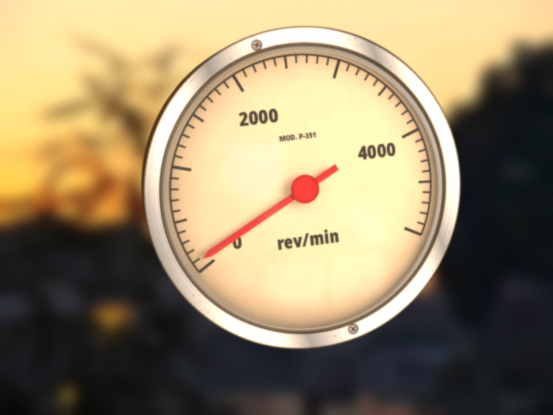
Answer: 100 rpm
